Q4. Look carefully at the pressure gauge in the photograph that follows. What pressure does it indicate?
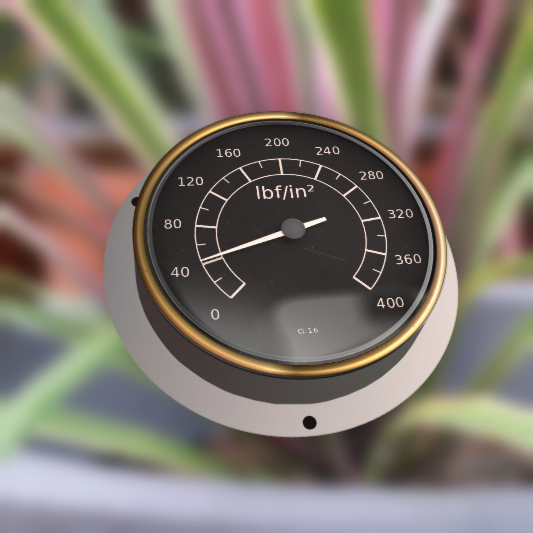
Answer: 40 psi
